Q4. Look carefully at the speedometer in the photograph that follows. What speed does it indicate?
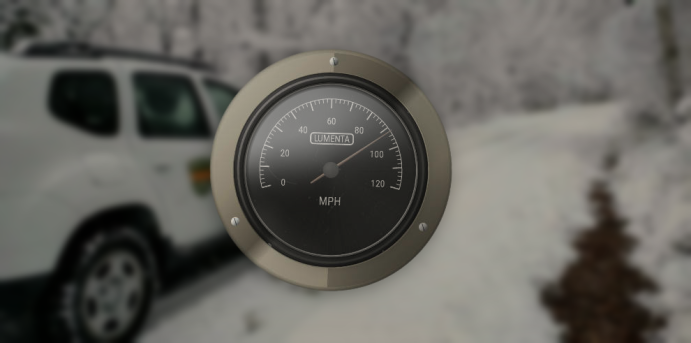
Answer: 92 mph
